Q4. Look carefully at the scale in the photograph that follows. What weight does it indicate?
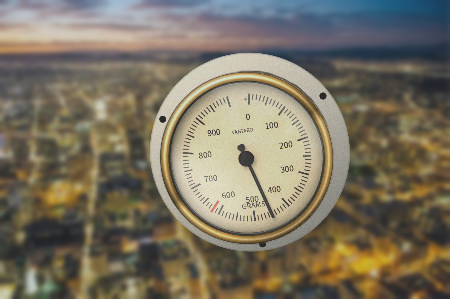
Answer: 450 g
